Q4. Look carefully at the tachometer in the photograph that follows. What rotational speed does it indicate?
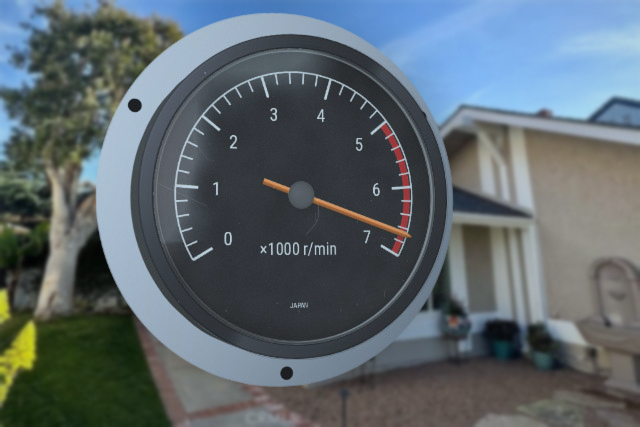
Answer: 6700 rpm
